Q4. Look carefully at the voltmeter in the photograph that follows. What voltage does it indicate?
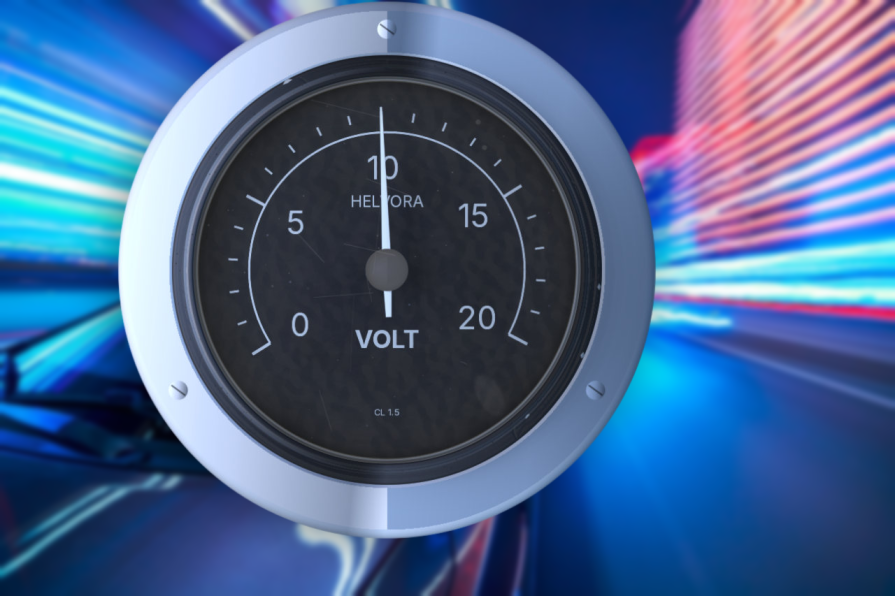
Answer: 10 V
